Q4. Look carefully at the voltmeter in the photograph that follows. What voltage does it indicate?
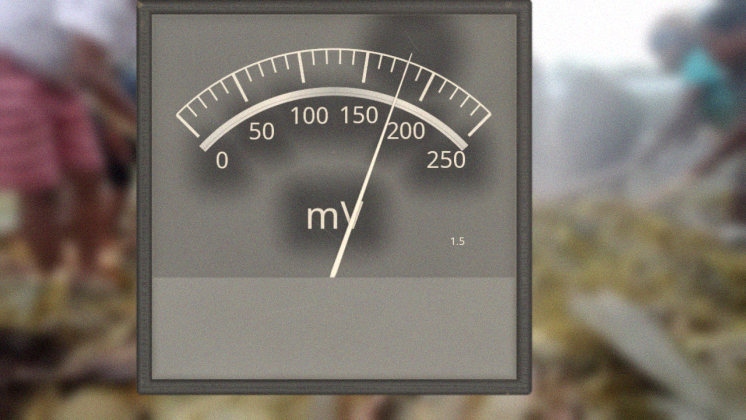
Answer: 180 mV
